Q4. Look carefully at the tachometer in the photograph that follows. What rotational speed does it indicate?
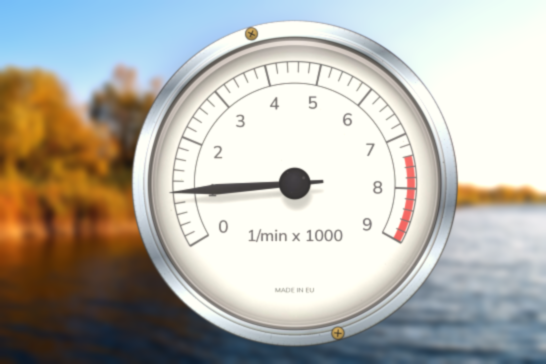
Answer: 1000 rpm
